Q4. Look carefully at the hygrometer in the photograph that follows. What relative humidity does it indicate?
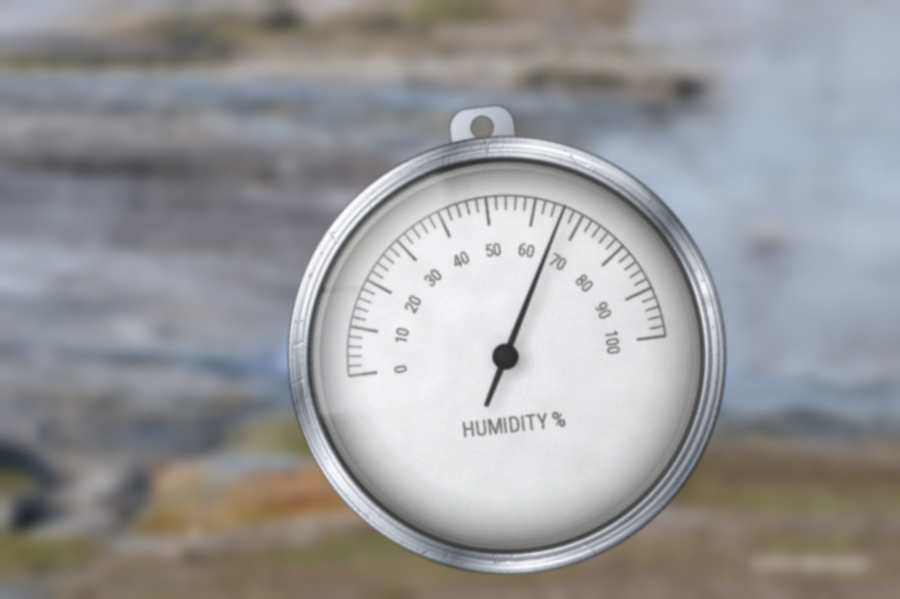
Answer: 66 %
